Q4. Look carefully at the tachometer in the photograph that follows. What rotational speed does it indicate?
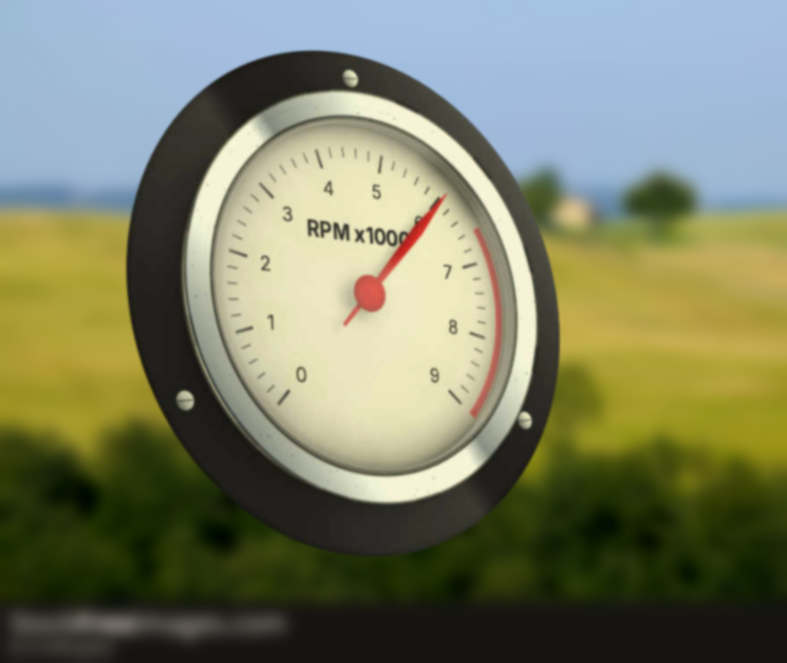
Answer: 6000 rpm
